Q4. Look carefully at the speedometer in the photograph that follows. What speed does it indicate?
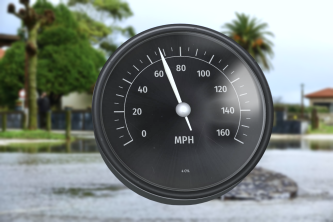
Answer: 67.5 mph
